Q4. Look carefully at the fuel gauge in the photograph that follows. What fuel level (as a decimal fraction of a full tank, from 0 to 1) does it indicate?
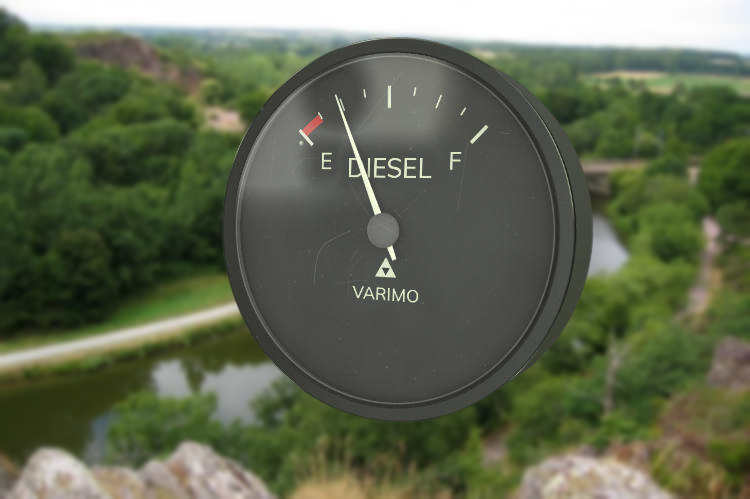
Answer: 0.25
